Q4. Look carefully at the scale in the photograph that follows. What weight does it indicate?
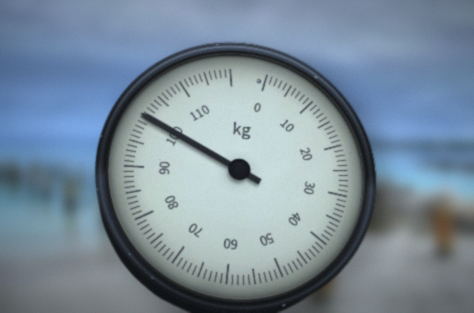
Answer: 100 kg
